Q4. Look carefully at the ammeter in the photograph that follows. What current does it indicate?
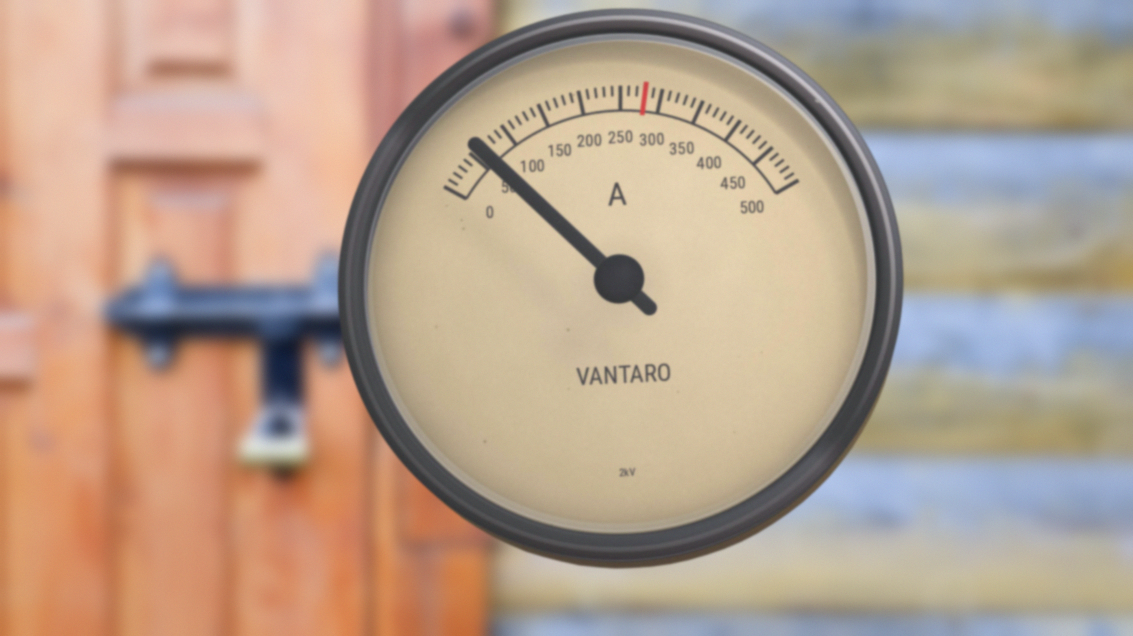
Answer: 60 A
